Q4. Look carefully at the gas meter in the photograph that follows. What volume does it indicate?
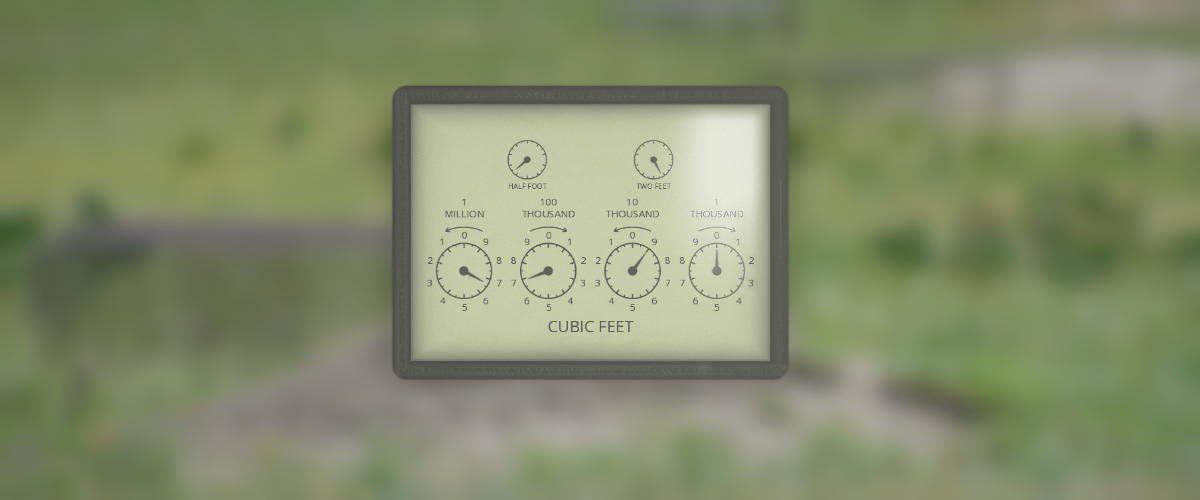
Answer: 669000 ft³
